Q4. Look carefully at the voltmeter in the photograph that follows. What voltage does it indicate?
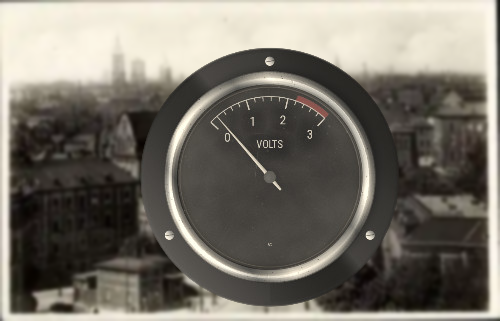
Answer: 0.2 V
